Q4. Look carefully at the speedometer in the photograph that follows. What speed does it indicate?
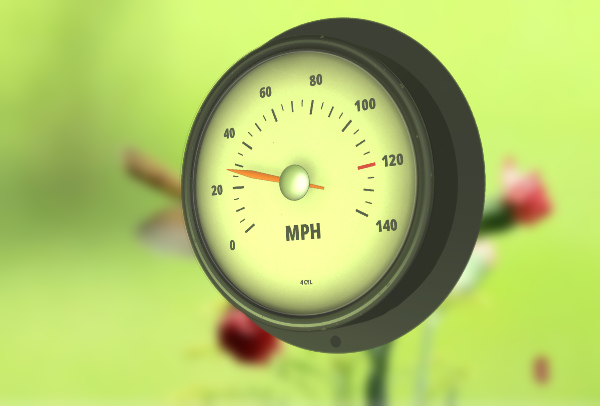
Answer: 27.5 mph
